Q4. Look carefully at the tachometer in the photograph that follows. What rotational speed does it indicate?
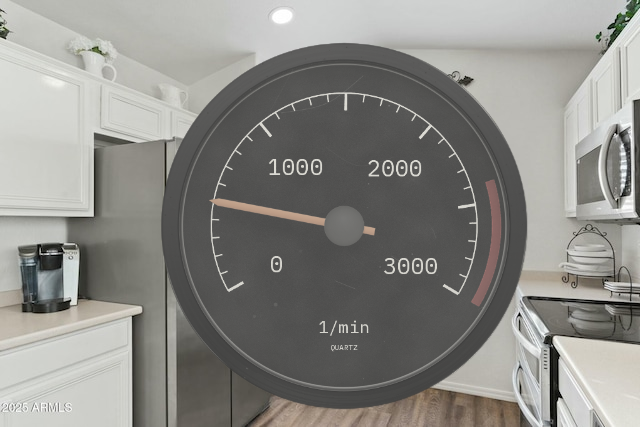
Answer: 500 rpm
